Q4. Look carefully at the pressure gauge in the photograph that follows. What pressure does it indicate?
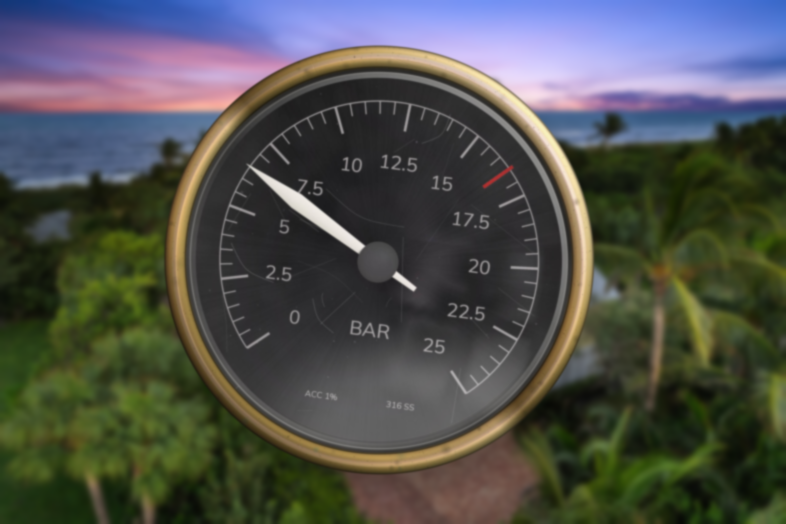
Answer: 6.5 bar
